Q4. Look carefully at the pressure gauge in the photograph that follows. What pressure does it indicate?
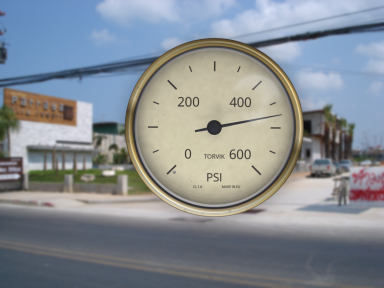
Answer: 475 psi
